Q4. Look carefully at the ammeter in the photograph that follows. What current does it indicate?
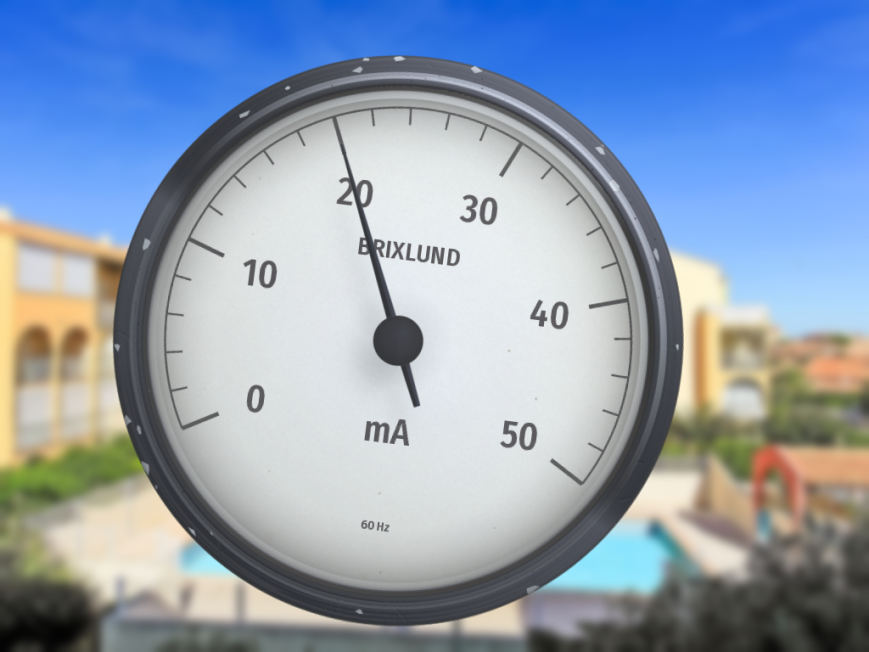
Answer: 20 mA
